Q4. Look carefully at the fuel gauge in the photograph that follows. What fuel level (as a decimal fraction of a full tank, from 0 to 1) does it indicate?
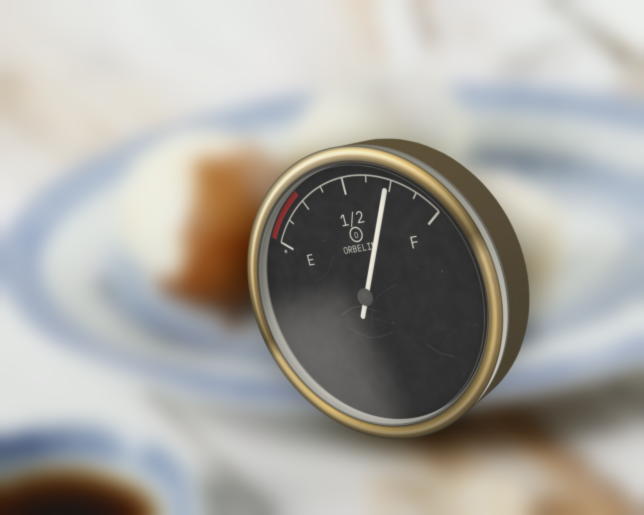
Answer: 0.75
